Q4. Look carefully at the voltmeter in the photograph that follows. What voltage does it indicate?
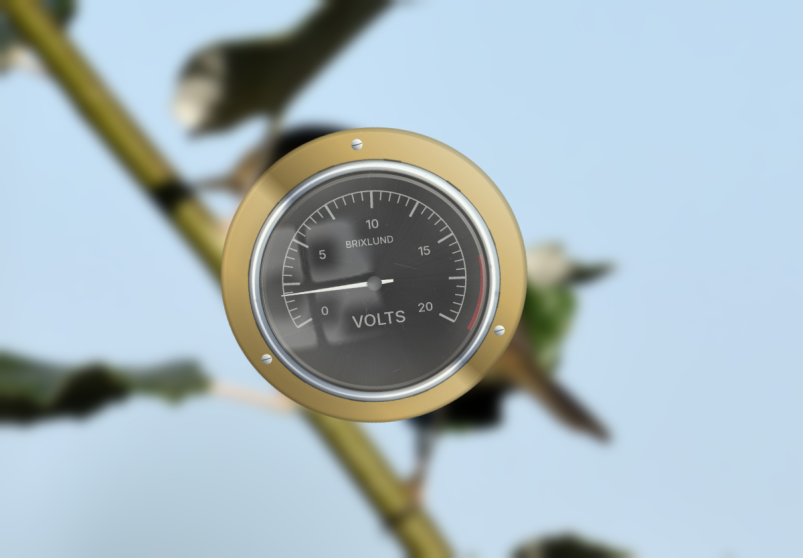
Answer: 2 V
